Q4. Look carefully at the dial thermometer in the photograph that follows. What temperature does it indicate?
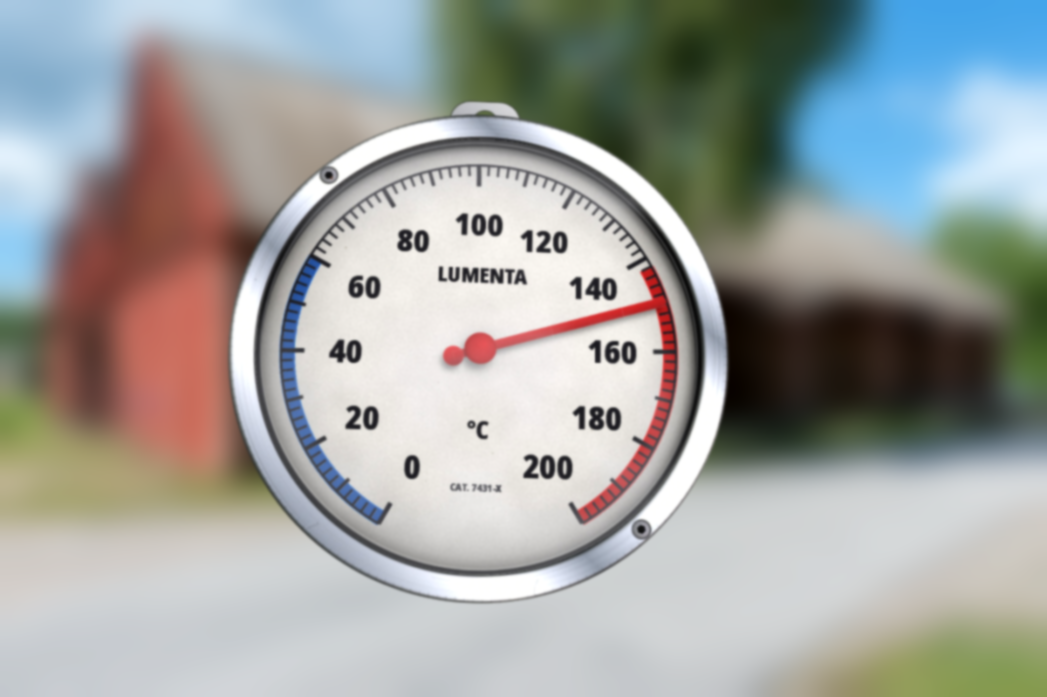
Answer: 150 °C
